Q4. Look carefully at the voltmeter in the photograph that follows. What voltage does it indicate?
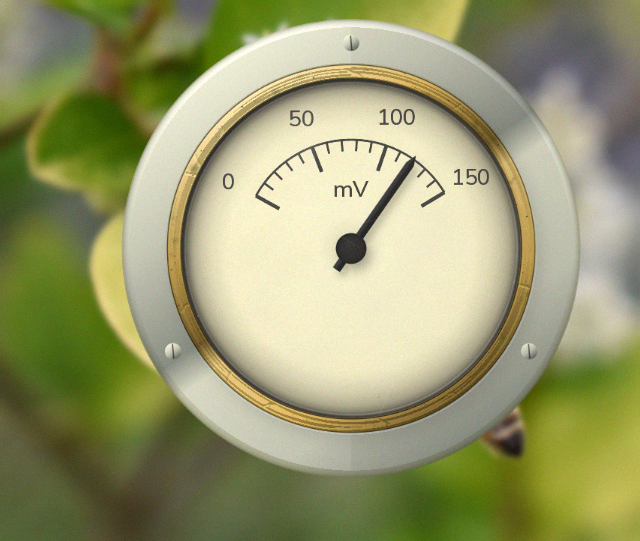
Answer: 120 mV
